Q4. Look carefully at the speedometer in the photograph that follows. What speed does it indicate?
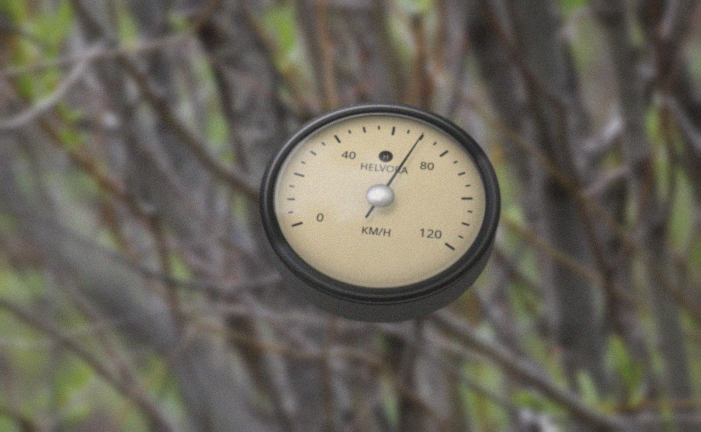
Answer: 70 km/h
